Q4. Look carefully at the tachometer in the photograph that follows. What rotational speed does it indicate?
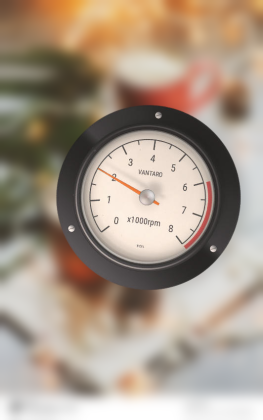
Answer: 2000 rpm
